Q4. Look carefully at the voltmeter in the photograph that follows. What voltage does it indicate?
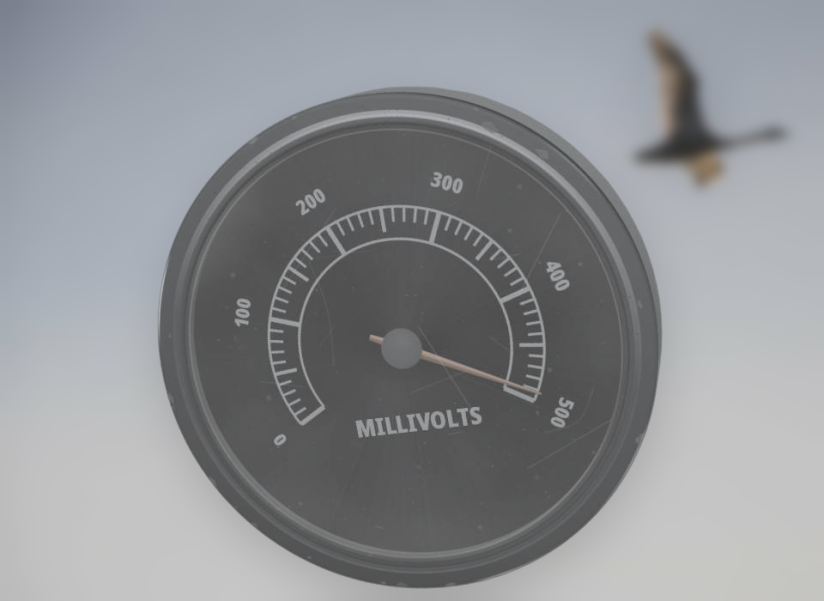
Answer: 490 mV
